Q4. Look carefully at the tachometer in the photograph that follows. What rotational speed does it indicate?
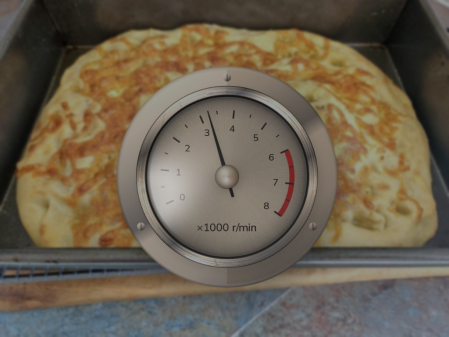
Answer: 3250 rpm
